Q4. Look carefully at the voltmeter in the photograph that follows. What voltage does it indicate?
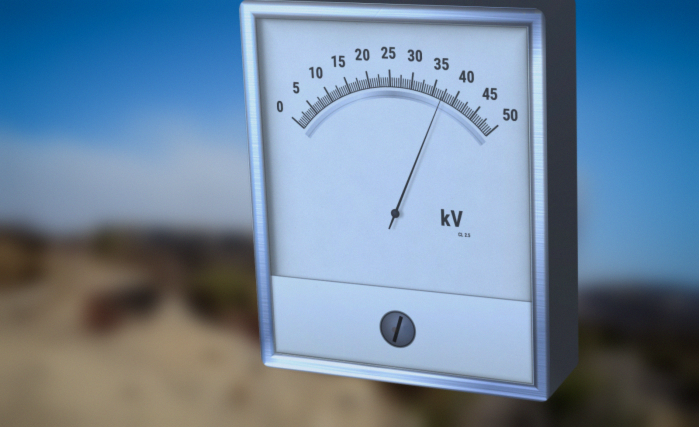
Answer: 37.5 kV
